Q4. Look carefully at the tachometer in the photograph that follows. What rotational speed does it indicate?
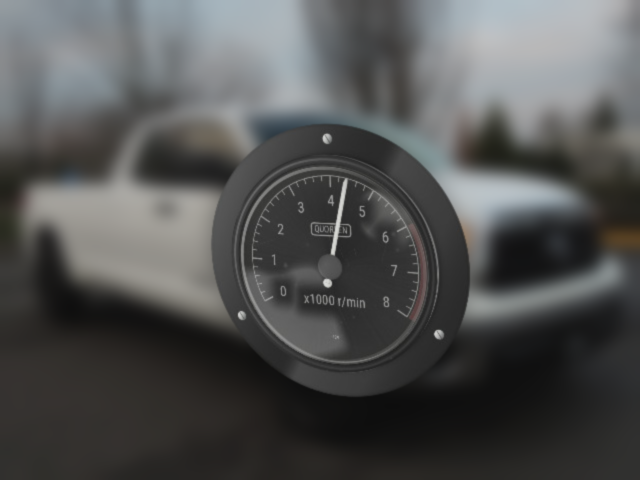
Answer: 4400 rpm
